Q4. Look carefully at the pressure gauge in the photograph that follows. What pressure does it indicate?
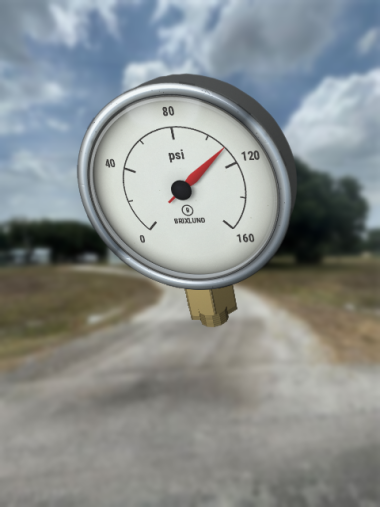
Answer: 110 psi
